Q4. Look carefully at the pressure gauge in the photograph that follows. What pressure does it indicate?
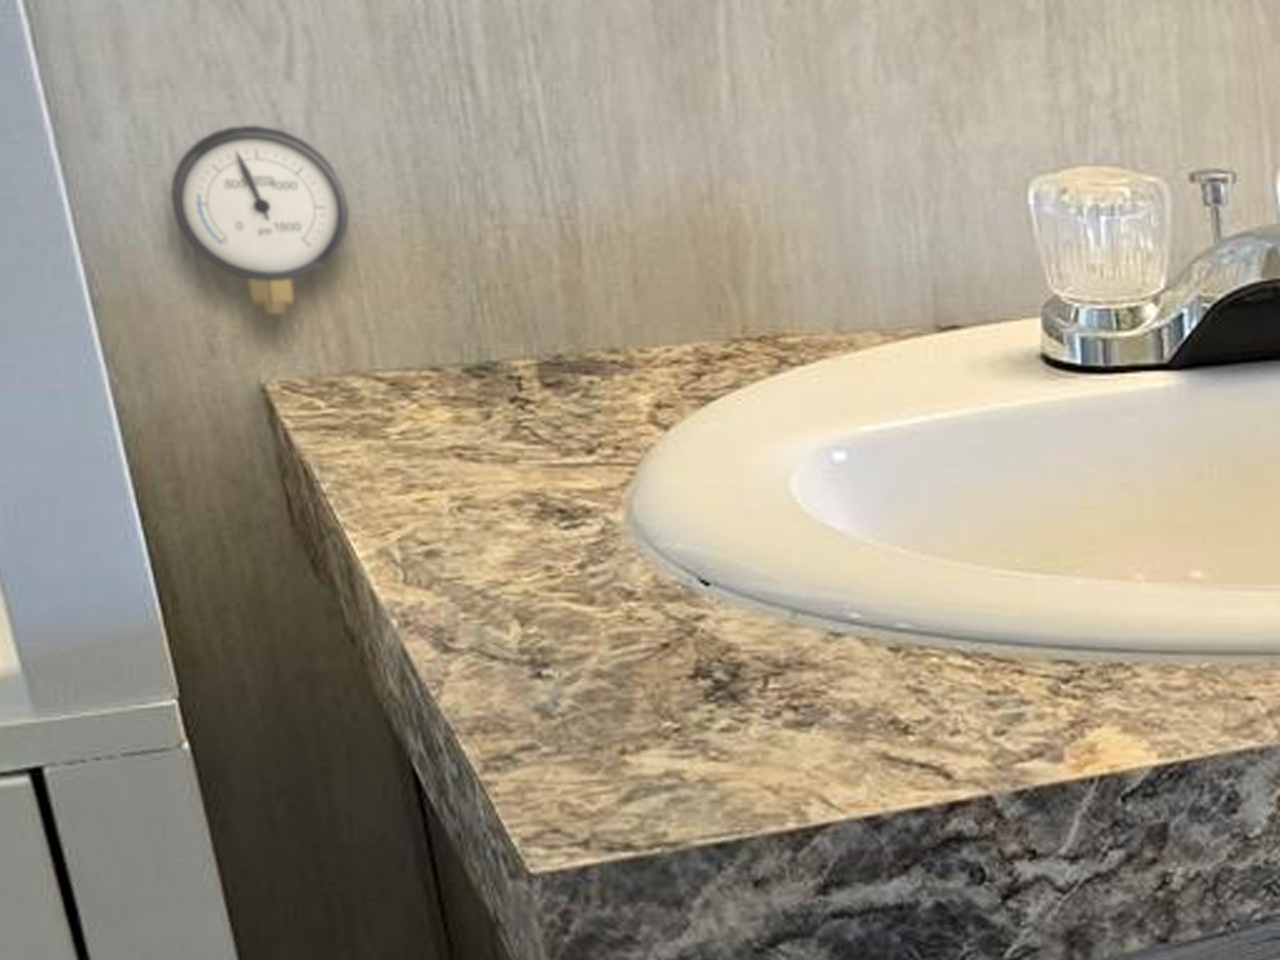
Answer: 650 psi
